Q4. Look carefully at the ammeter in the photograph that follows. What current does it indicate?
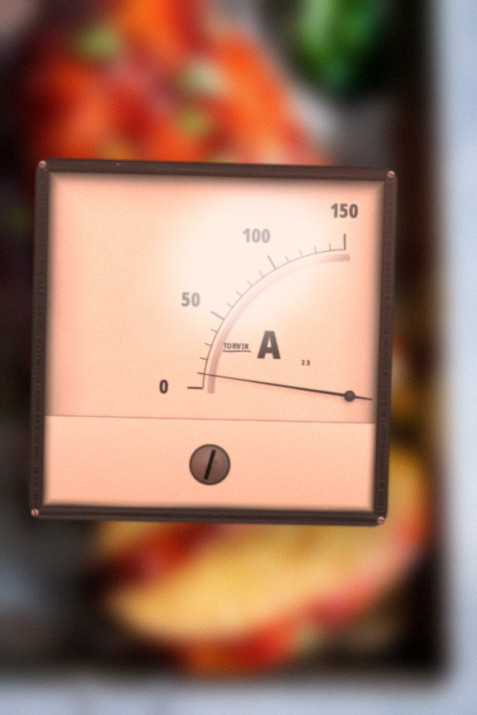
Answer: 10 A
